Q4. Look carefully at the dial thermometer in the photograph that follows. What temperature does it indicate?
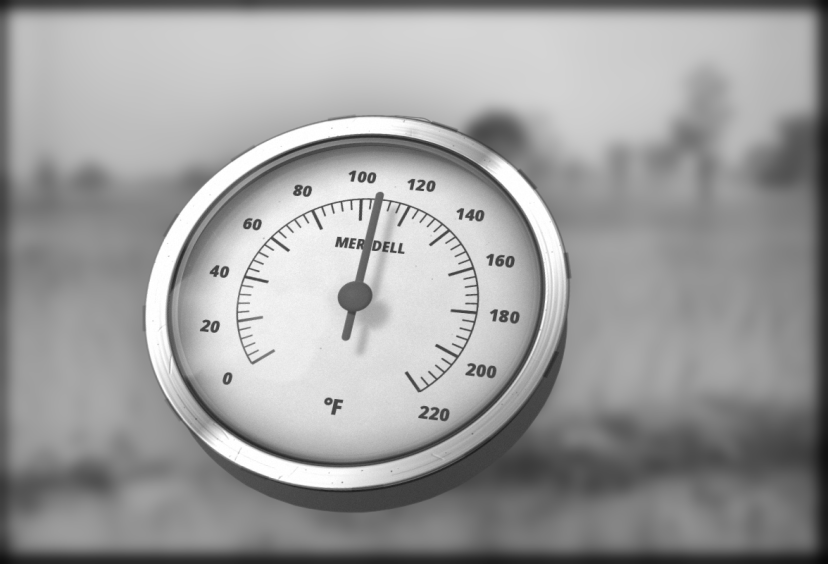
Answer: 108 °F
